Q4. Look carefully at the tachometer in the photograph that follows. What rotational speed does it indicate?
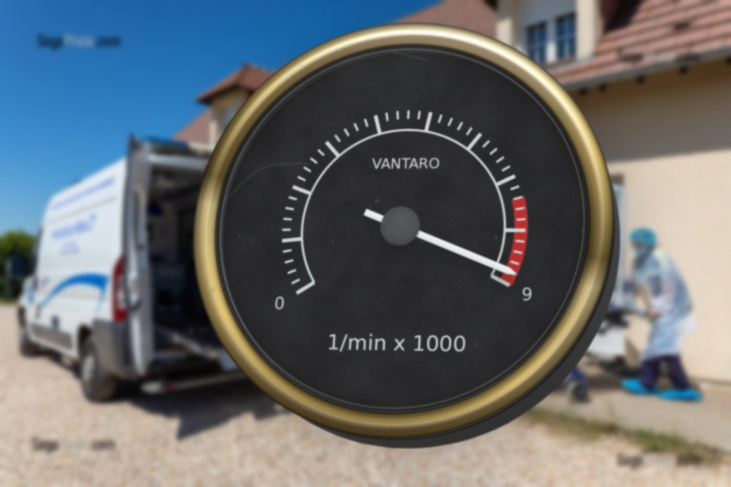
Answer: 8800 rpm
